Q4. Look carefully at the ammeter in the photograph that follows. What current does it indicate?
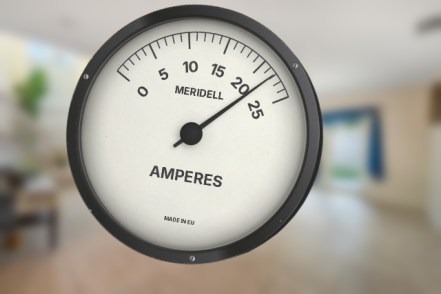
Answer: 22 A
